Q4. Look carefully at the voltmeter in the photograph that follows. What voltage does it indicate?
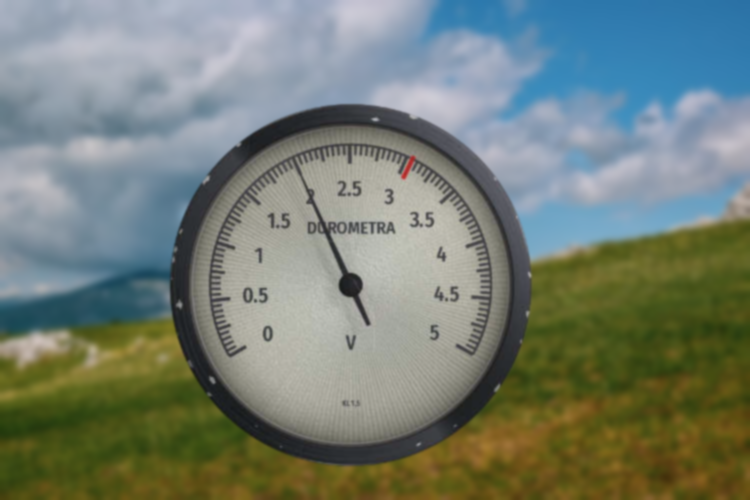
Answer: 2 V
